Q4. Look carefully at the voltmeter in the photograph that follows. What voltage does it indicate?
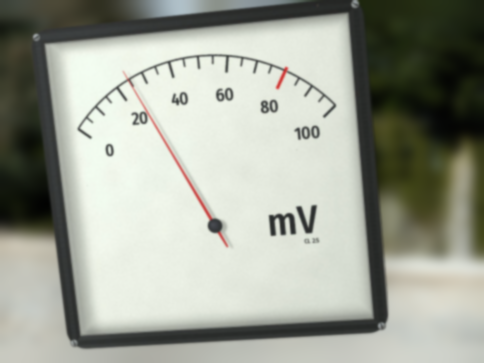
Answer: 25 mV
